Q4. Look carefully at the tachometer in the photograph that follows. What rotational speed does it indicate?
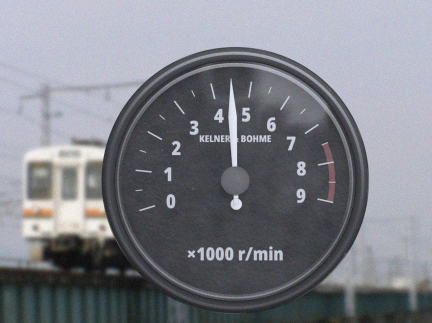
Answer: 4500 rpm
